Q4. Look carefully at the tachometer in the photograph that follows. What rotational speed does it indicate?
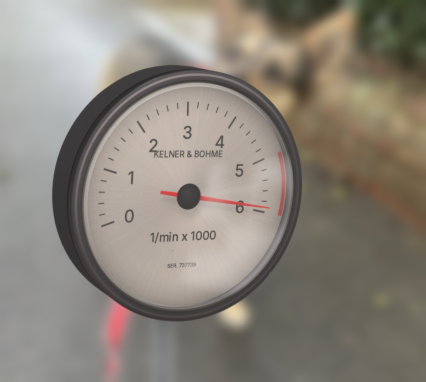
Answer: 5900 rpm
